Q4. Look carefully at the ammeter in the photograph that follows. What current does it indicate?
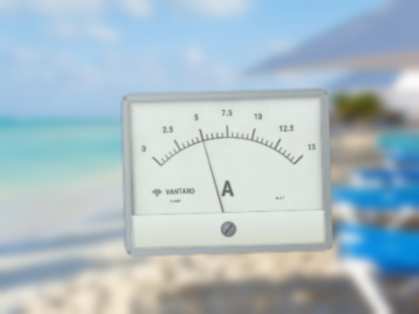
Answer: 5 A
